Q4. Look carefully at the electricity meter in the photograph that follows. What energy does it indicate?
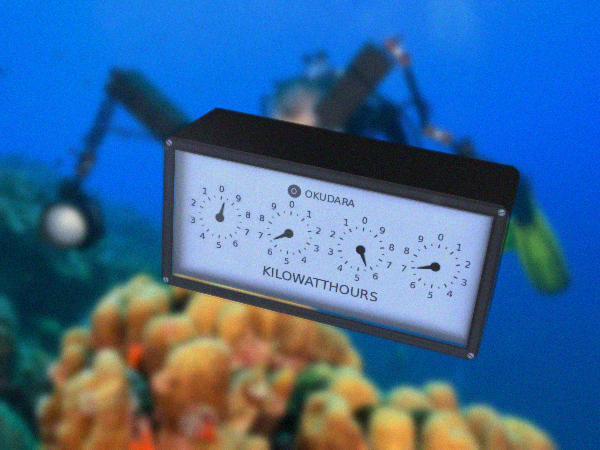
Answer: 9657 kWh
